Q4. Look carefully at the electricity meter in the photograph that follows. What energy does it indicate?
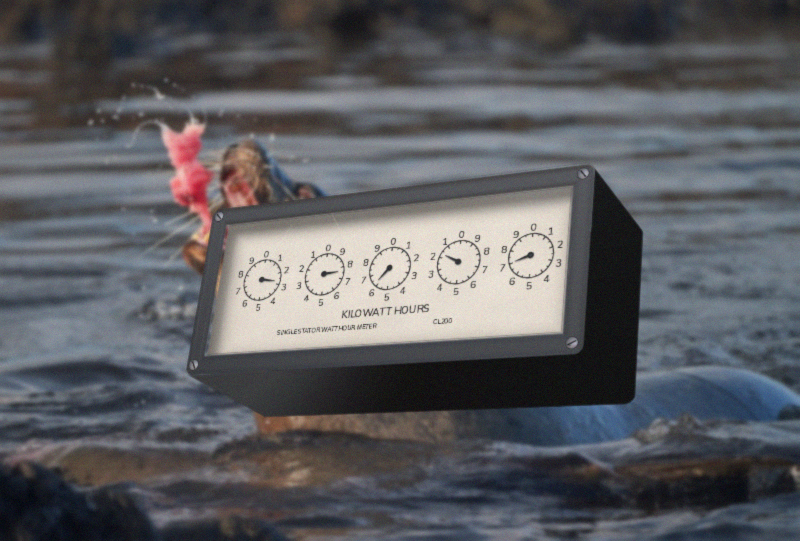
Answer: 27617 kWh
